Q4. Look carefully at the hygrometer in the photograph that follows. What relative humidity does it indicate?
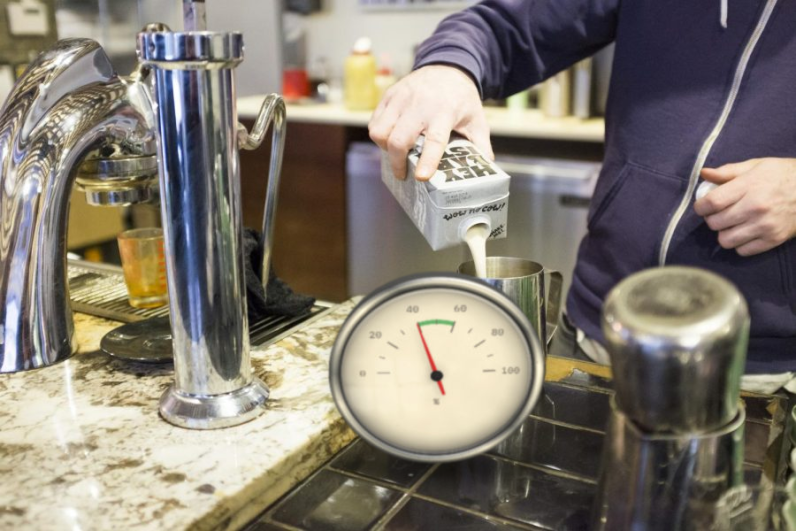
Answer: 40 %
